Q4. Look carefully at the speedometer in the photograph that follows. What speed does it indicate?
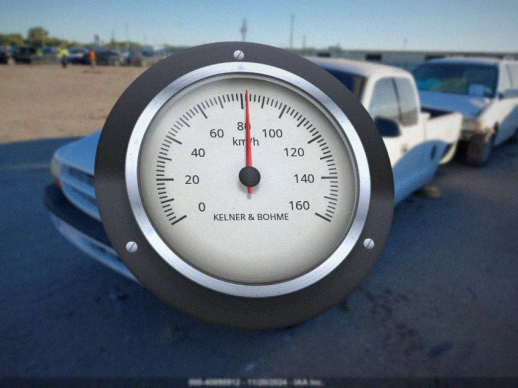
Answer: 82 km/h
